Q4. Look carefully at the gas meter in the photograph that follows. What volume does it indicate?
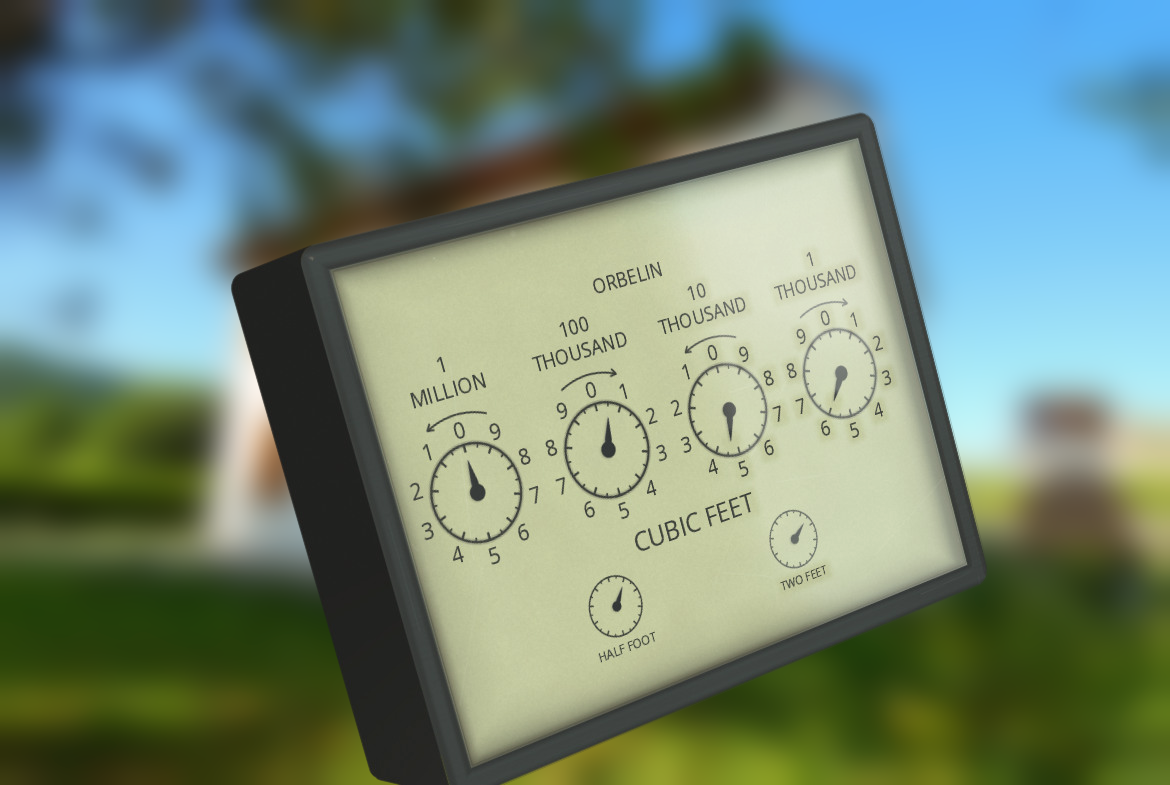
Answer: 4600 ft³
